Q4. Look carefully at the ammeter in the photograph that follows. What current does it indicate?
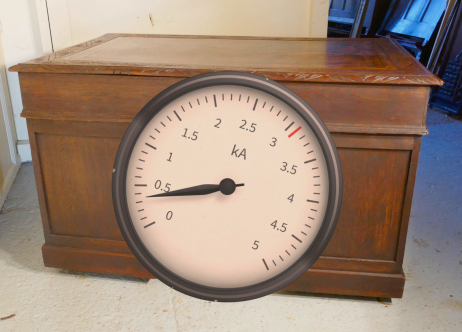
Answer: 0.35 kA
